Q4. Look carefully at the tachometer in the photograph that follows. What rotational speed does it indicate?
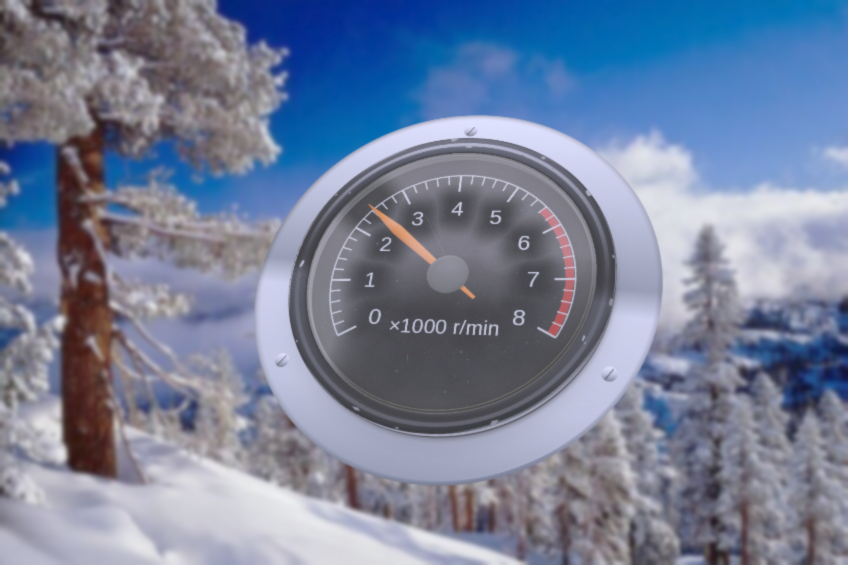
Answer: 2400 rpm
